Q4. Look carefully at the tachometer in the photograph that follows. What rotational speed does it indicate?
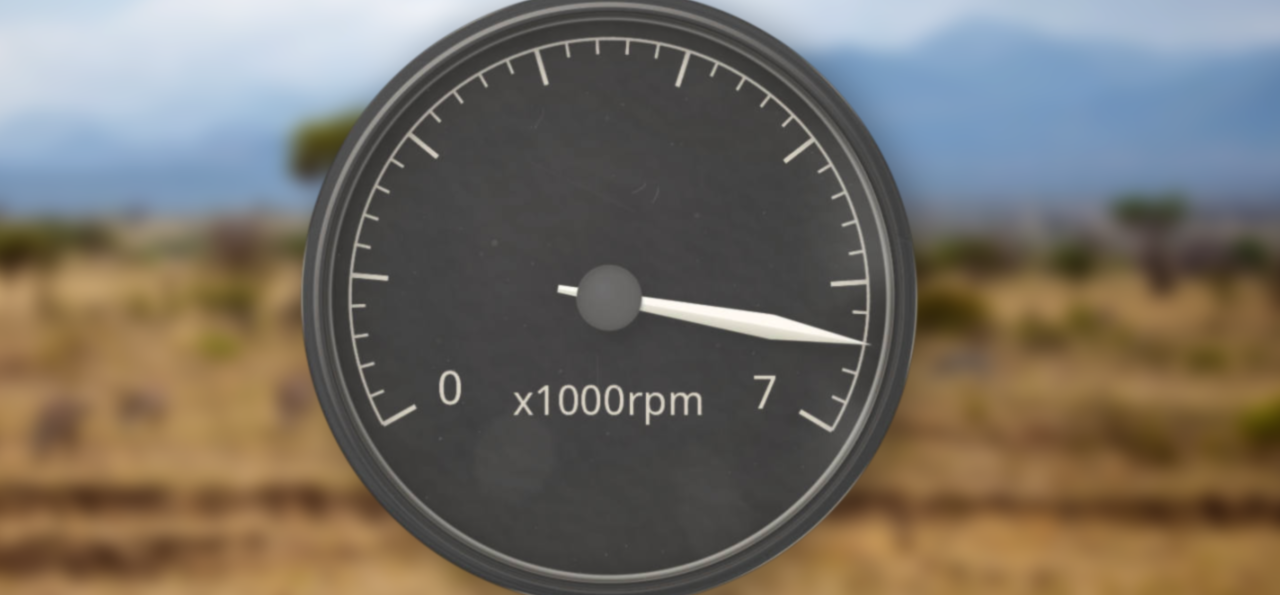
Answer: 6400 rpm
